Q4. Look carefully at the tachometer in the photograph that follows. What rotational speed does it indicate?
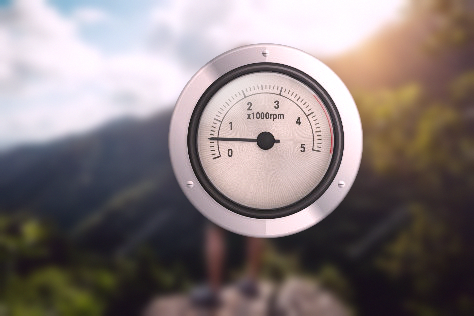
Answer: 500 rpm
